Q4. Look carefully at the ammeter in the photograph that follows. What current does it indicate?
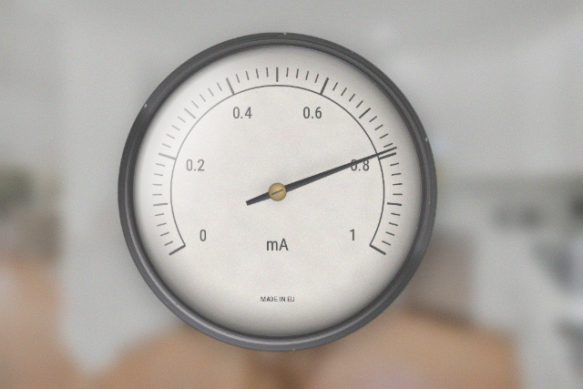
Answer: 0.79 mA
